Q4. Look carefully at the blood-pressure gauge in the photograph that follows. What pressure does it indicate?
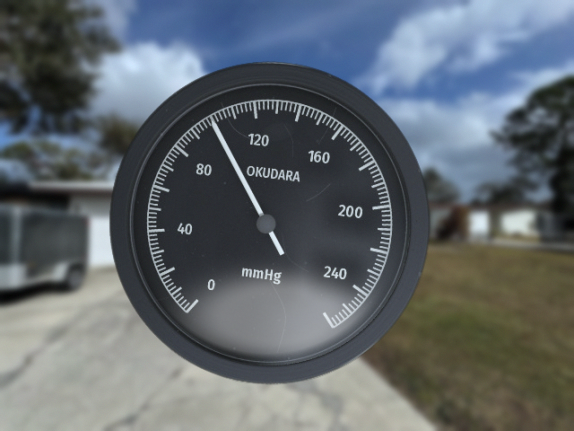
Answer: 100 mmHg
